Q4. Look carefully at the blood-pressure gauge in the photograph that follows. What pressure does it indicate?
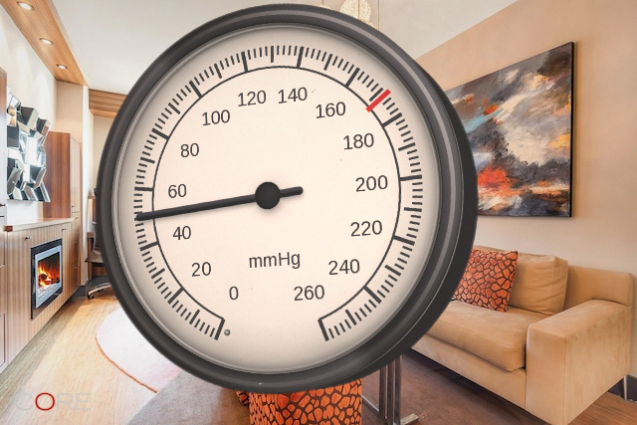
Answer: 50 mmHg
